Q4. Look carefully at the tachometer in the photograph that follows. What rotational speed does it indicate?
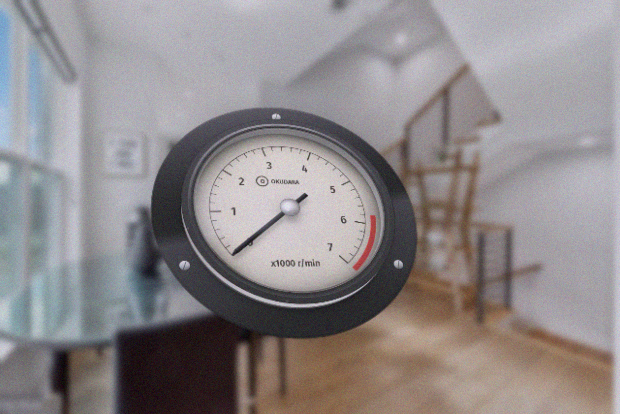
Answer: 0 rpm
